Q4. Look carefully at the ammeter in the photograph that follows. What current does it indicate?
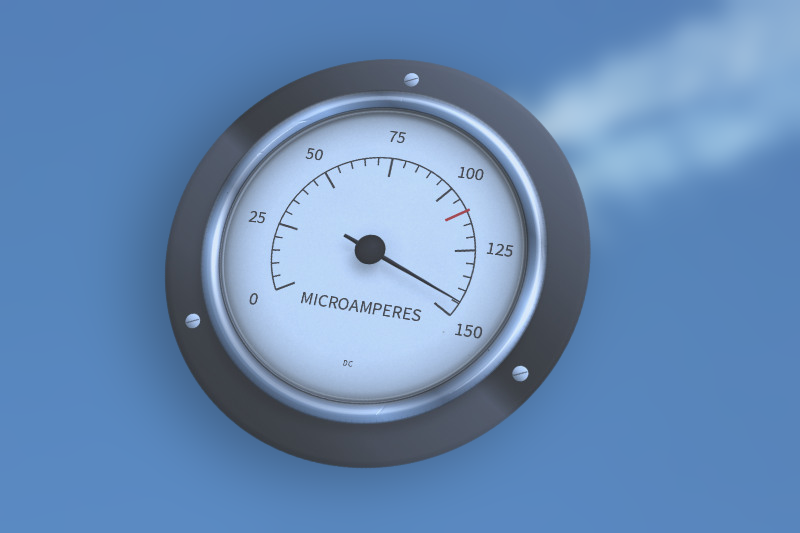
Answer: 145 µA
